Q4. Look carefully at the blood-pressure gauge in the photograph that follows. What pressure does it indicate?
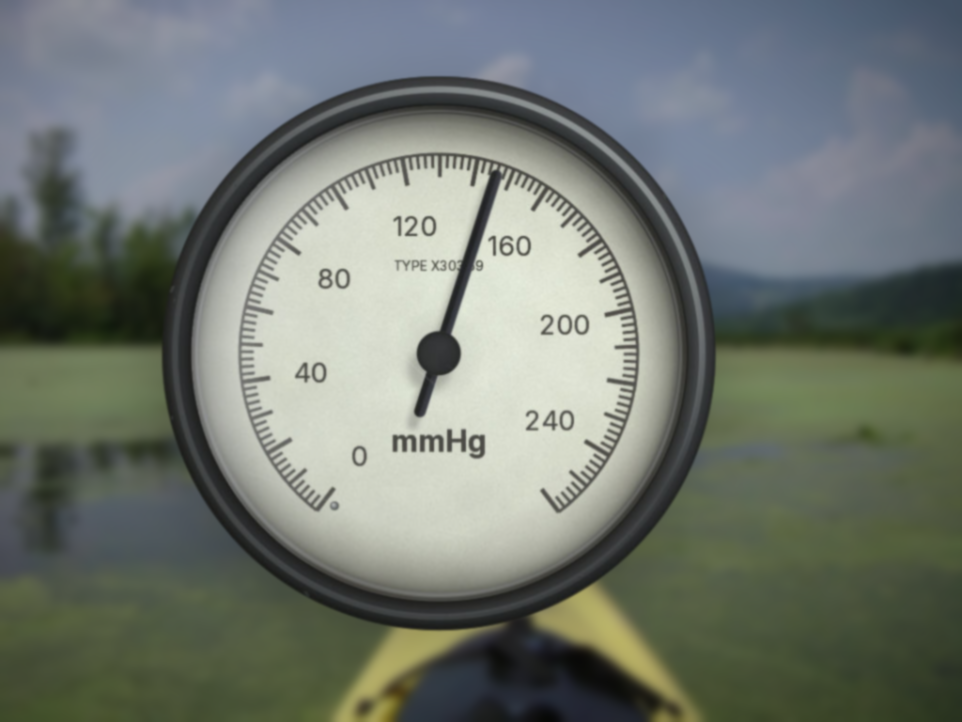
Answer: 146 mmHg
